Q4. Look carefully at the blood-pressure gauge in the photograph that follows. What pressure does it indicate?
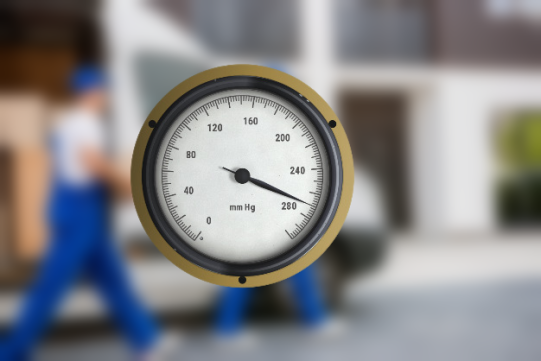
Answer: 270 mmHg
